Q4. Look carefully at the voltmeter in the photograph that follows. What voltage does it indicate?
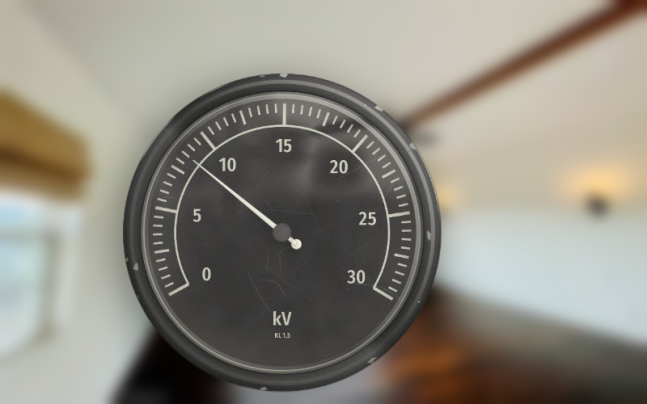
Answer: 8.5 kV
